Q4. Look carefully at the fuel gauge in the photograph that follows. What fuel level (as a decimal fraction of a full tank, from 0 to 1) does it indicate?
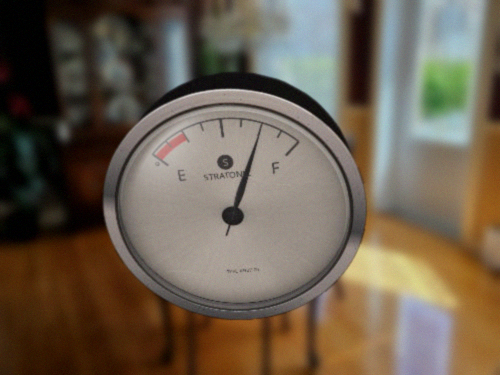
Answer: 0.75
